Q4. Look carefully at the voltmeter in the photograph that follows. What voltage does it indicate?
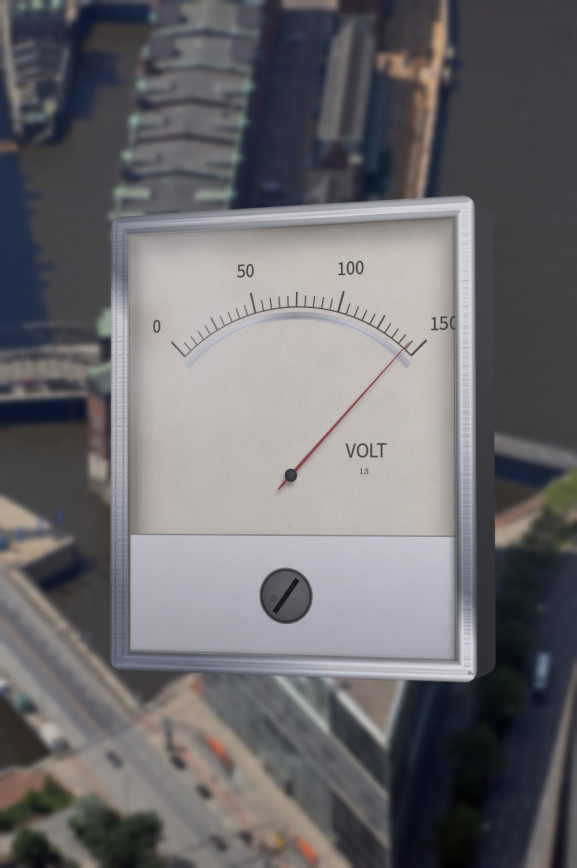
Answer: 145 V
